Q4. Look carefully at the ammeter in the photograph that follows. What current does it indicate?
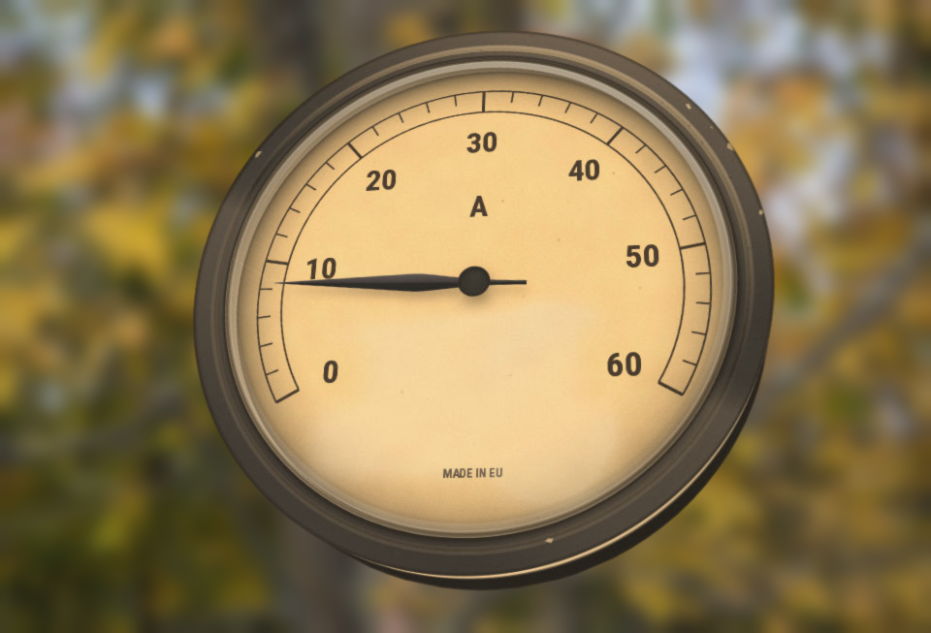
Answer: 8 A
